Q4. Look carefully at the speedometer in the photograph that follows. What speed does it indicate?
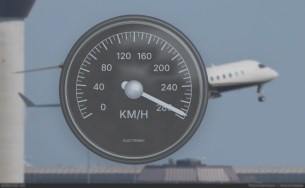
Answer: 275 km/h
